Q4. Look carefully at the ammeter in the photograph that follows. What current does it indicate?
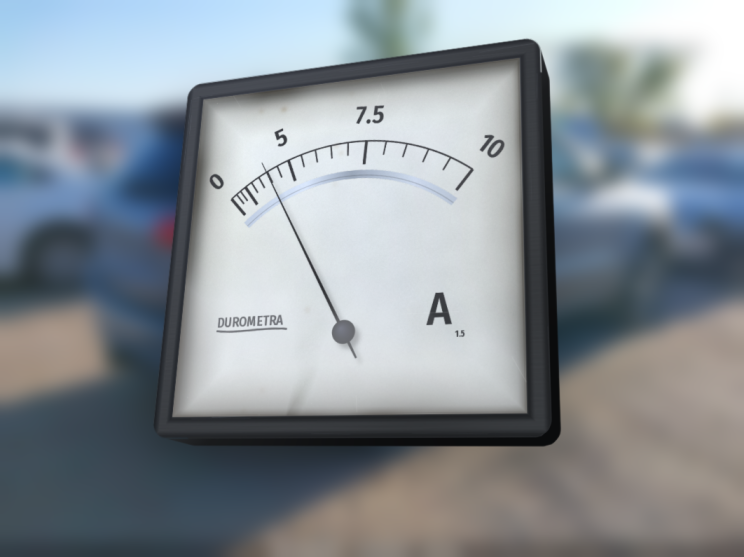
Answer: 4 A
